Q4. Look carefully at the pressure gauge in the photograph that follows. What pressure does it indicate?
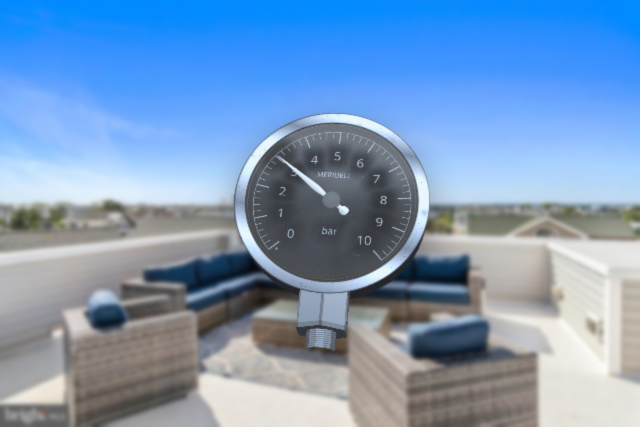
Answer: 3 bar
